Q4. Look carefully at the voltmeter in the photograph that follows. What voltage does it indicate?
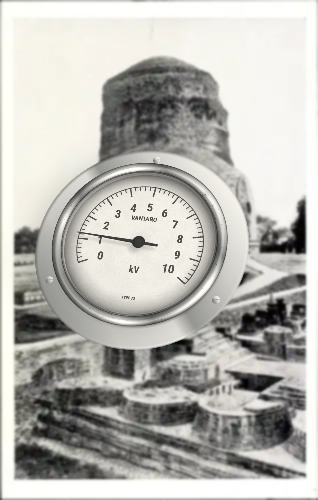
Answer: 1.2 kV
